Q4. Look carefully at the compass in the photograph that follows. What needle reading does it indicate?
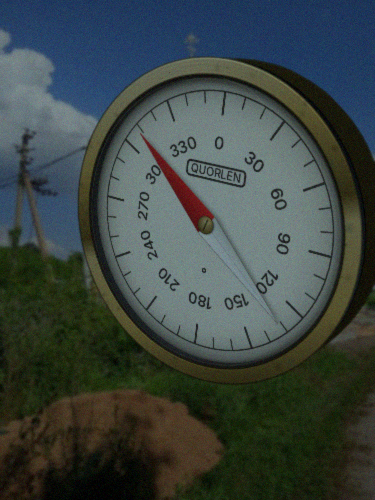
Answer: 310 °
